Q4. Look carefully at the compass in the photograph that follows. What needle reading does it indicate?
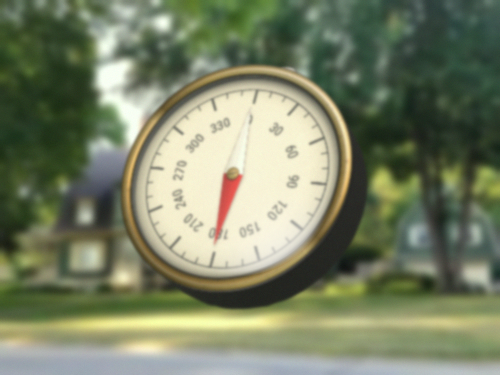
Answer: 180 °
